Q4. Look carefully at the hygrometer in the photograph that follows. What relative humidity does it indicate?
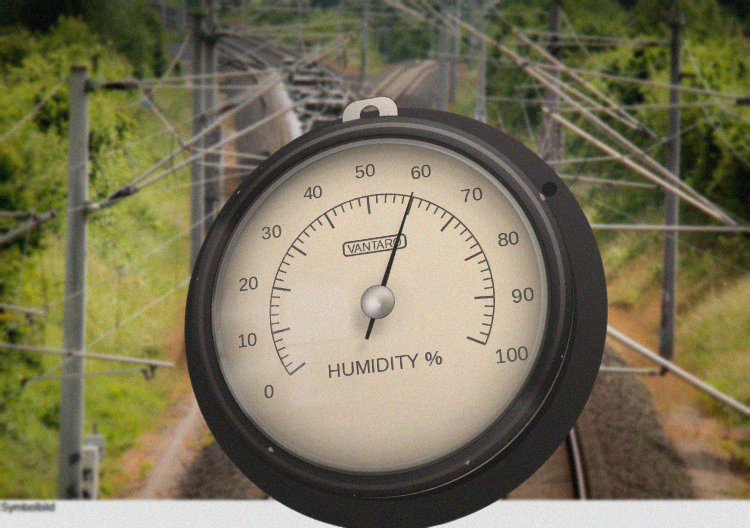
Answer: 60 %
